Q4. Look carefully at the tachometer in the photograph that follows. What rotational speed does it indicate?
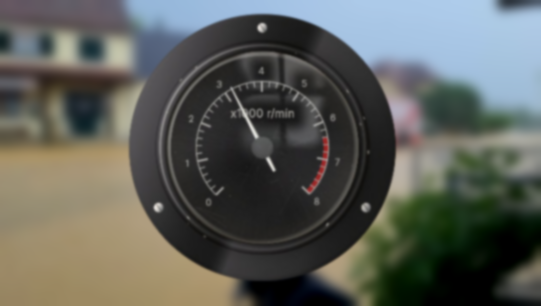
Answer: 3200 rpm
